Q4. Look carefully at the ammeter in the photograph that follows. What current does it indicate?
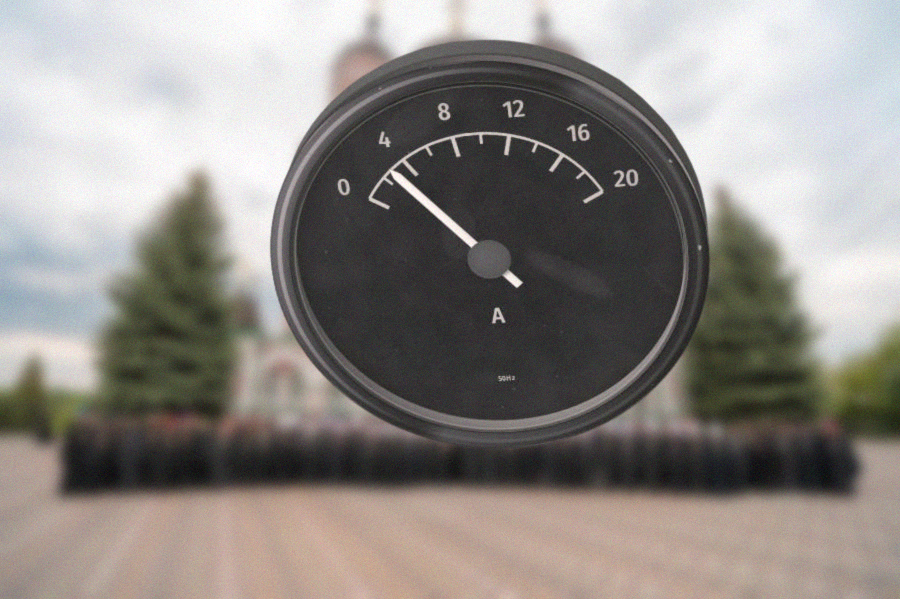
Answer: 3 A
